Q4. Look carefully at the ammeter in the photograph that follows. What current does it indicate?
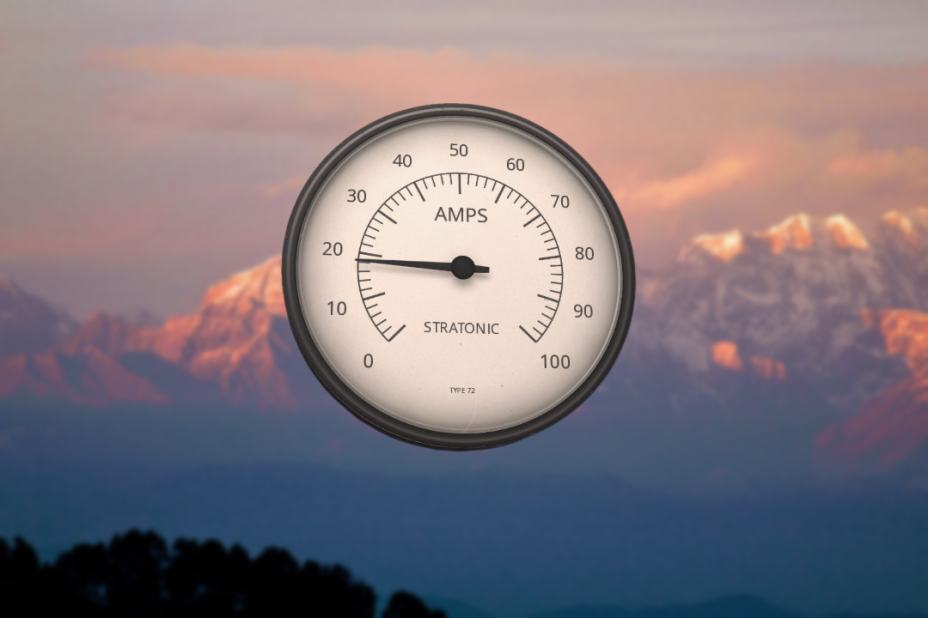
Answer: 18 A
